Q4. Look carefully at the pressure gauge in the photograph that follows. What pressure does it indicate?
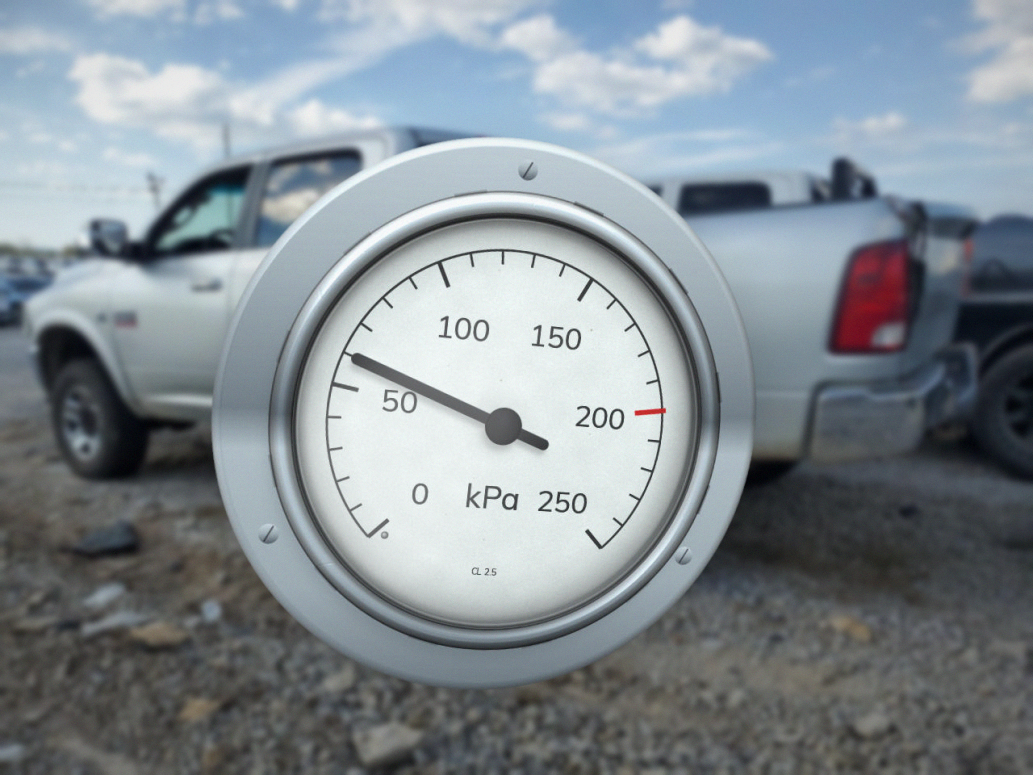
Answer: 60 kPa
